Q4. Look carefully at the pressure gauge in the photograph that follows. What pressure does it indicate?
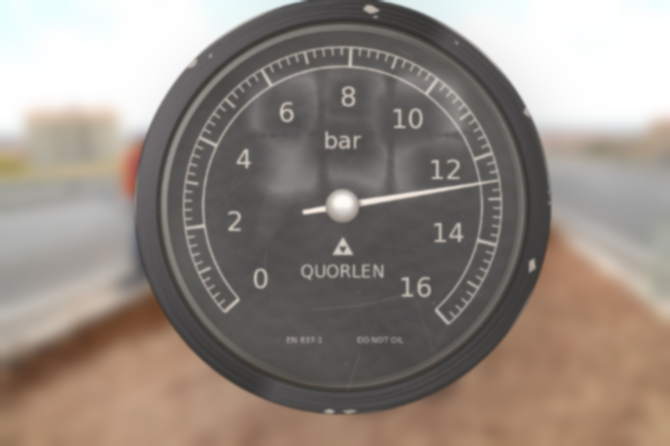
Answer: 12.6 bar
